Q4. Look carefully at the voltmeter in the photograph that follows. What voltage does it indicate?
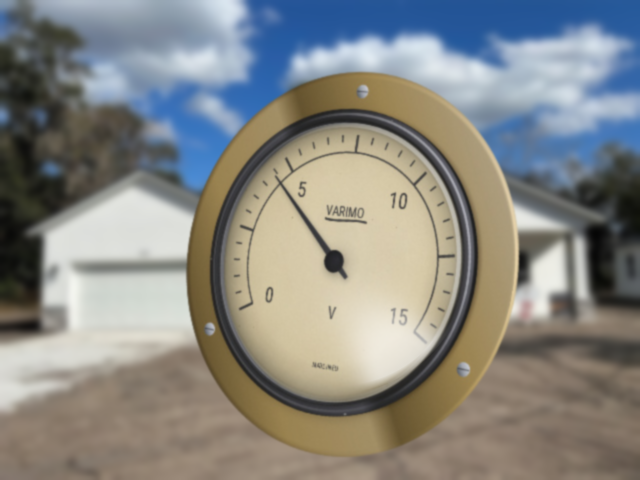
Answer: 4.5 V
